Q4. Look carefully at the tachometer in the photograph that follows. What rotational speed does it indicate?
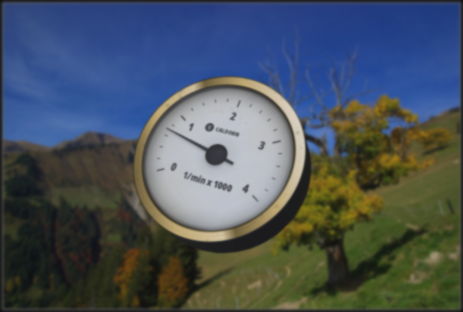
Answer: 700 rpm
